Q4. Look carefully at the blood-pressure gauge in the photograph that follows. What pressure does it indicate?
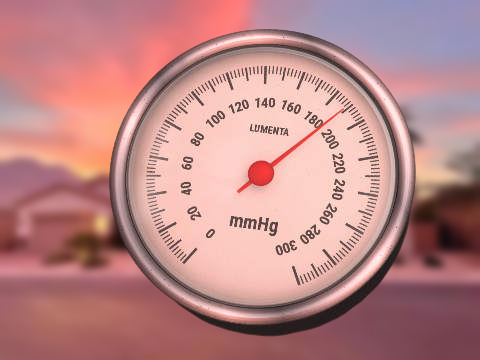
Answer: 190 mmHg
